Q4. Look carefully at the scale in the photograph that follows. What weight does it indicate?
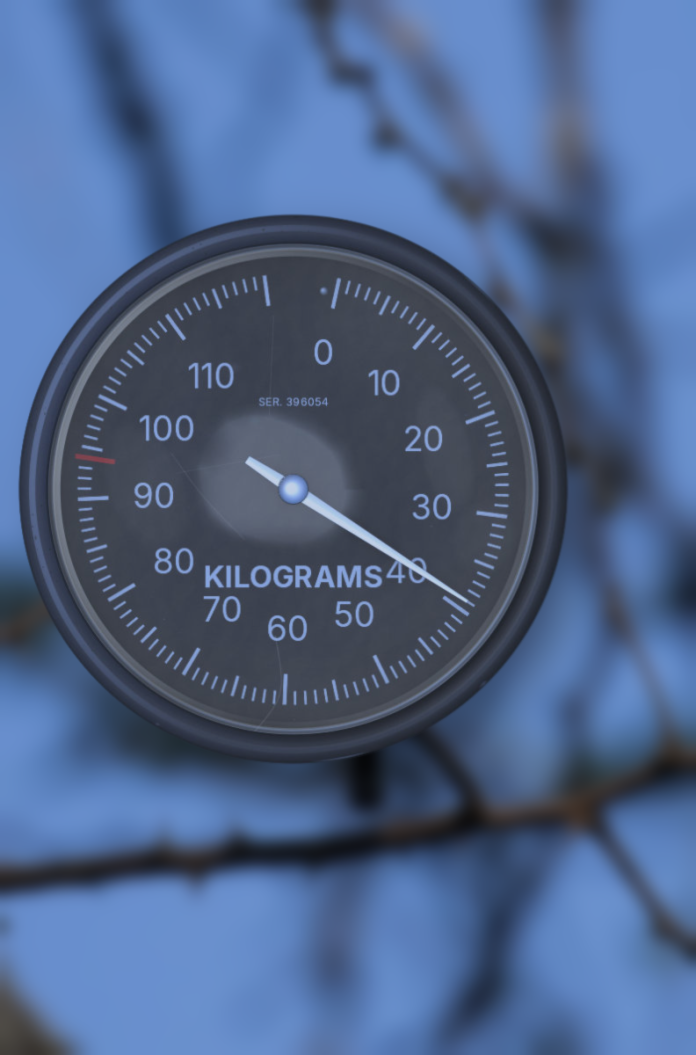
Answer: 39 kg
